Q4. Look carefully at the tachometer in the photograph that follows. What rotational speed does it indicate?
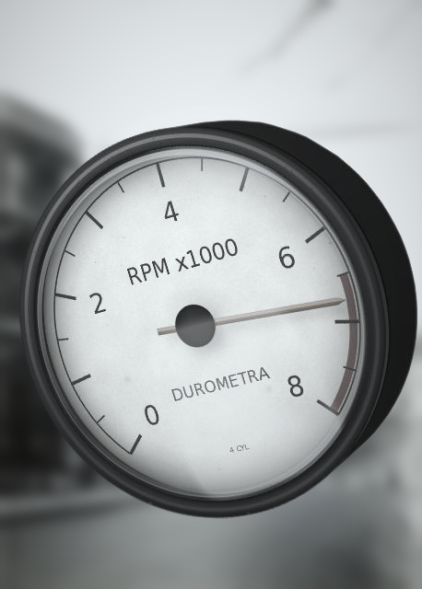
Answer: 6750 rpm
